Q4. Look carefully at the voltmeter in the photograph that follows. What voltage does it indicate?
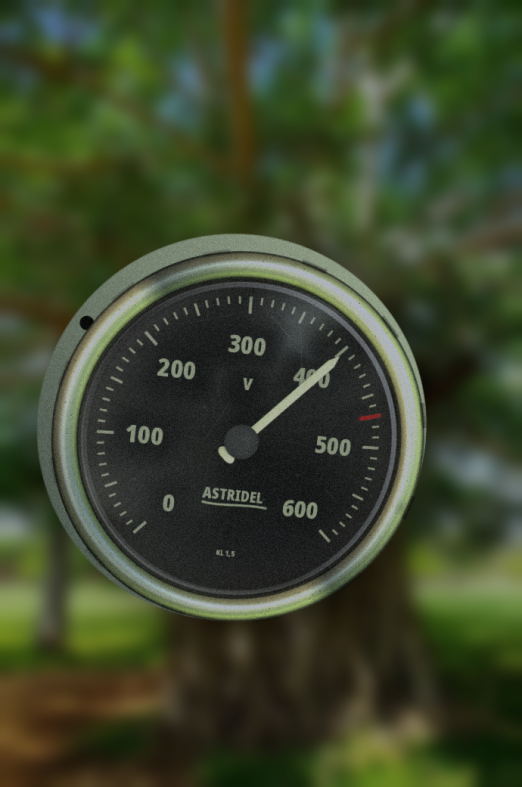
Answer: 400 V
